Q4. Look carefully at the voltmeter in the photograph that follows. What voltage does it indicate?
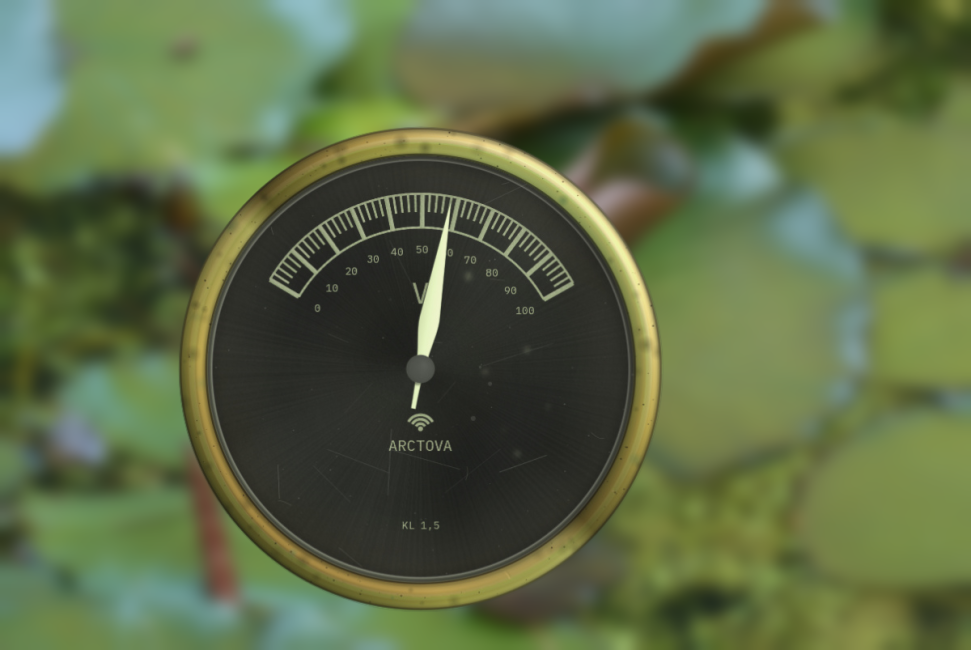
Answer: 58 V
